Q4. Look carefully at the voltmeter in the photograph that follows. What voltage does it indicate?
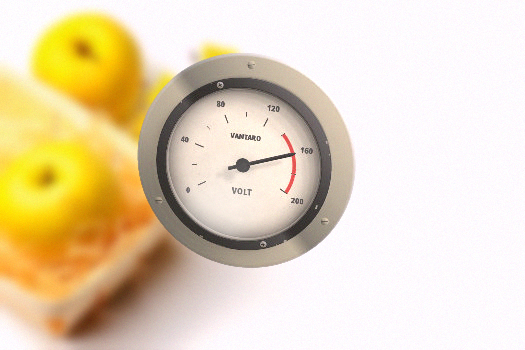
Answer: 160 V
